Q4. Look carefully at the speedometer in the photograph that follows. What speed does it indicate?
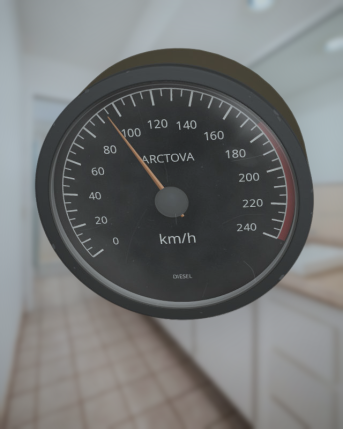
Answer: 95 km/h
